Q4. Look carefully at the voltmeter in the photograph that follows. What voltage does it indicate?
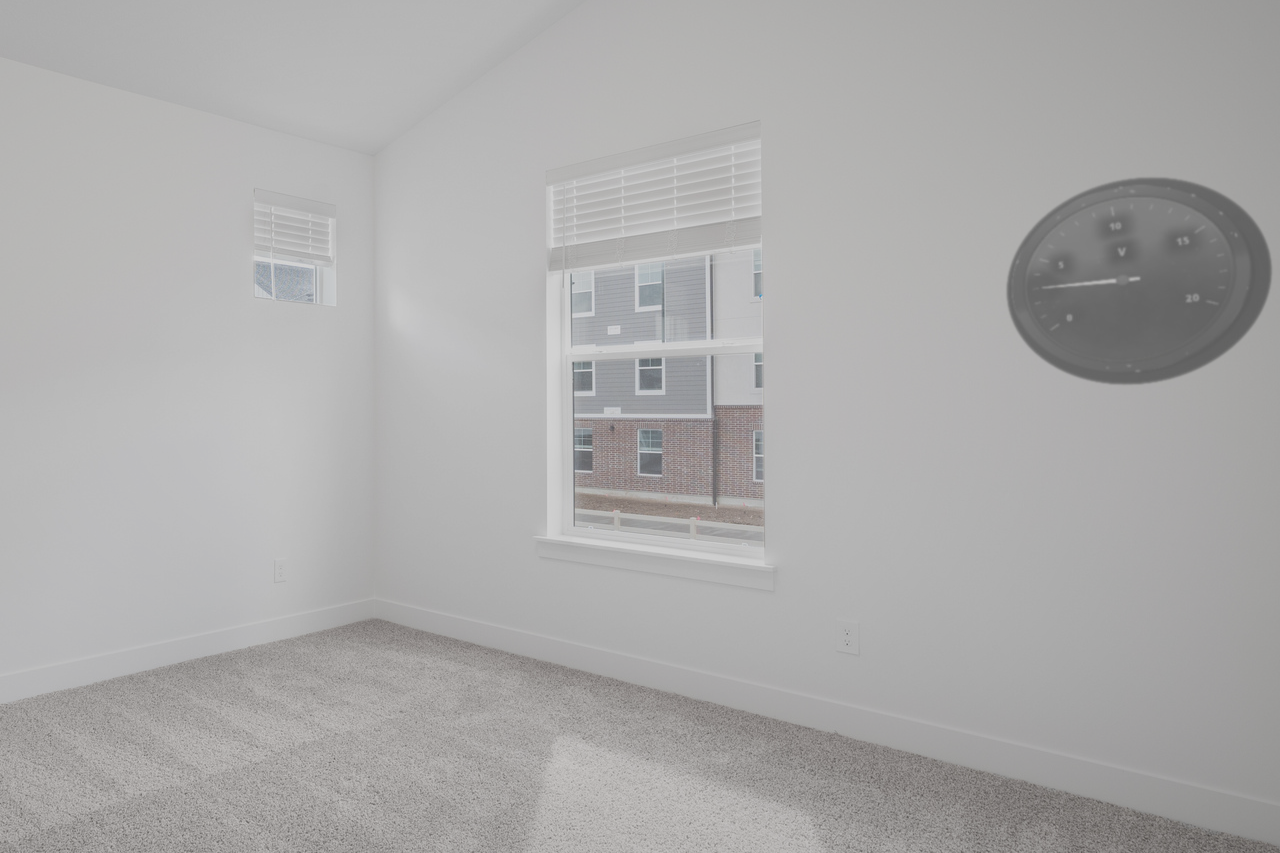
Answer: 3 V
